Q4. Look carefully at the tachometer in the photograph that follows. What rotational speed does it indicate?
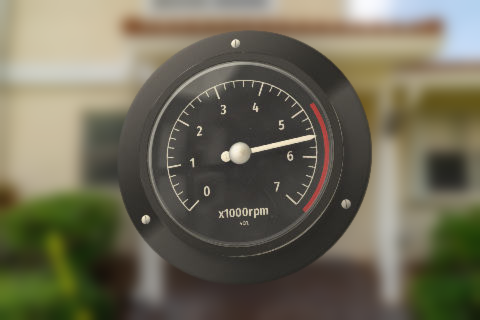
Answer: 5600 rpm
